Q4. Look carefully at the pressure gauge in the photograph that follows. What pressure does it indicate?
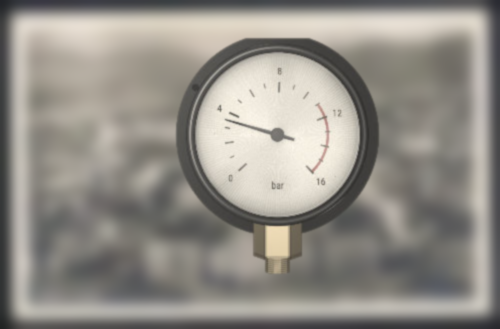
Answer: 3.5 bar
